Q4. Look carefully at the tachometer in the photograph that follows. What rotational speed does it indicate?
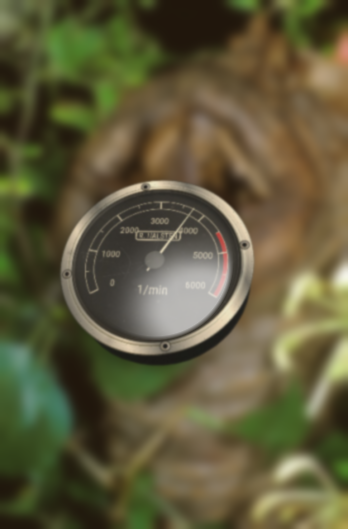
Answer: 3750 rpm
